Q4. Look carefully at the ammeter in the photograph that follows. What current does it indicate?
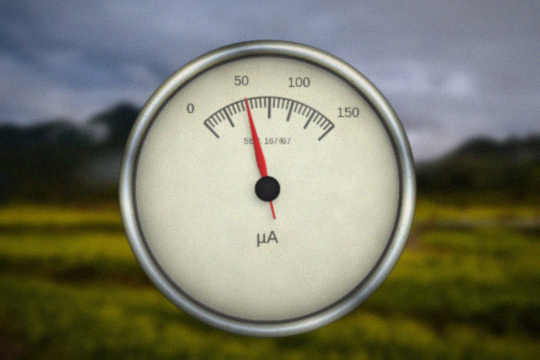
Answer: 50 µA
